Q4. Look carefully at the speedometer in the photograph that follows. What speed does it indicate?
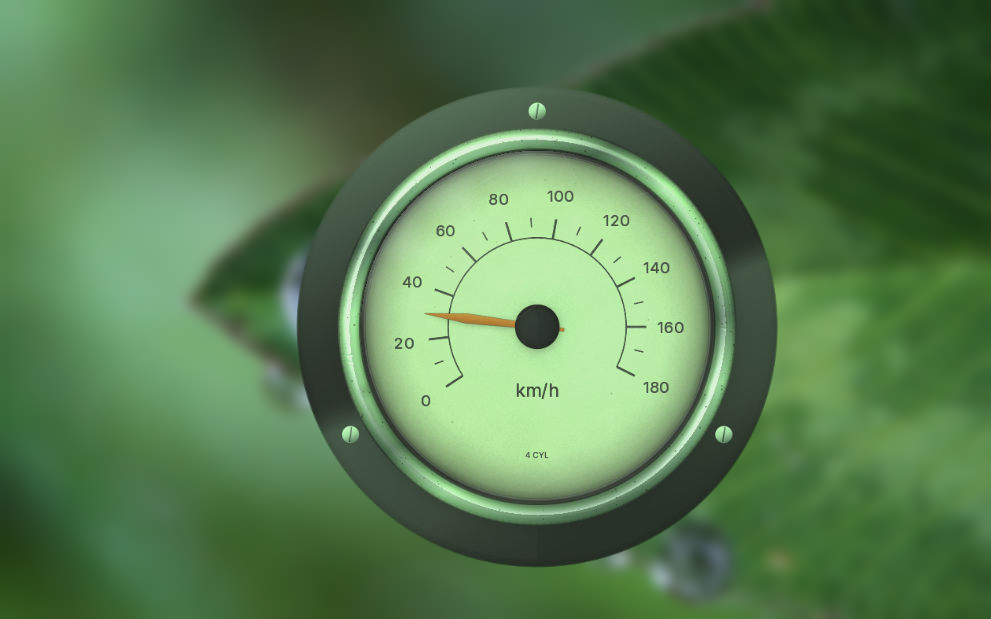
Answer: 30 km/h
